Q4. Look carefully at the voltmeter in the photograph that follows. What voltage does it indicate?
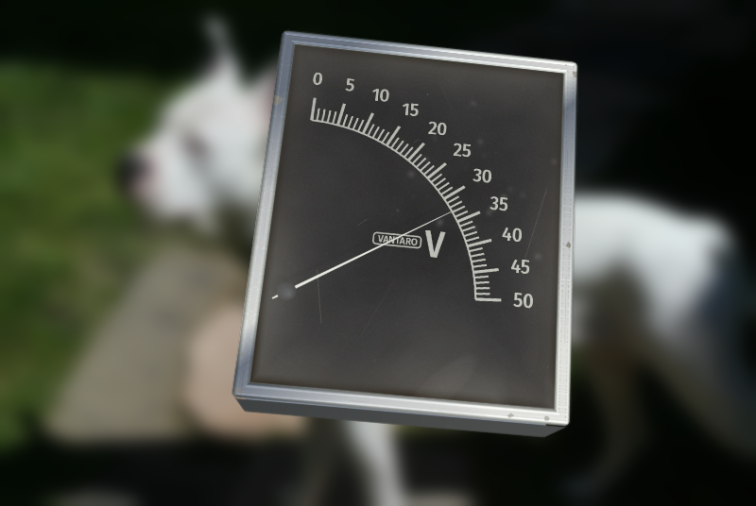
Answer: 33 V
